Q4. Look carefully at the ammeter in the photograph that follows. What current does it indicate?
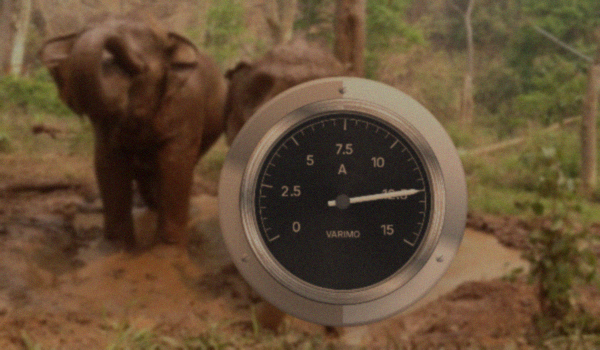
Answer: 12.5 A
